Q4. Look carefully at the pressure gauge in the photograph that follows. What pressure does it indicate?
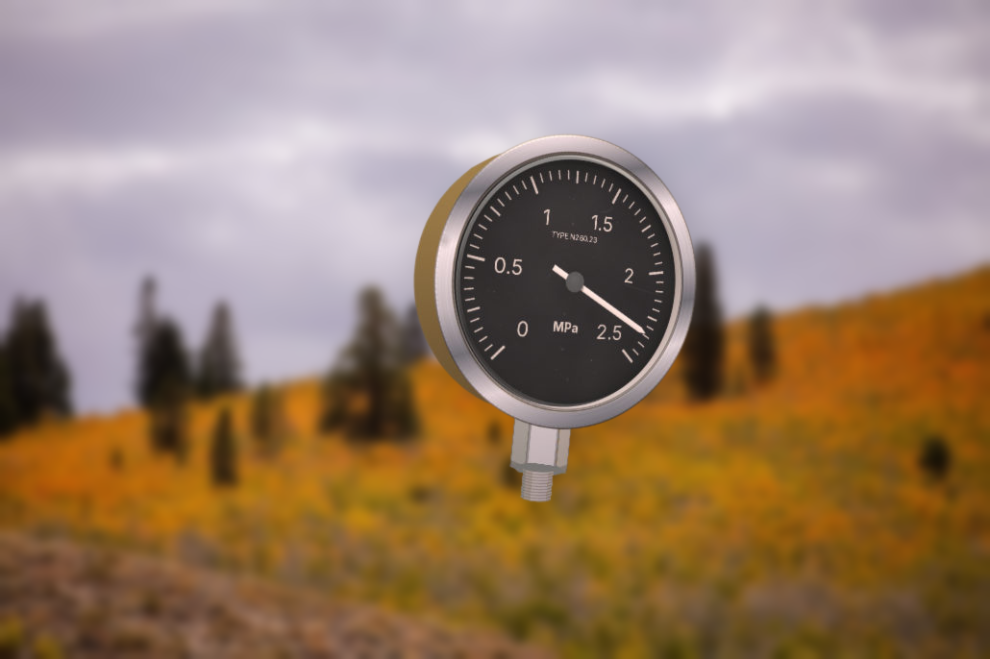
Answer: 2.35 MPa
